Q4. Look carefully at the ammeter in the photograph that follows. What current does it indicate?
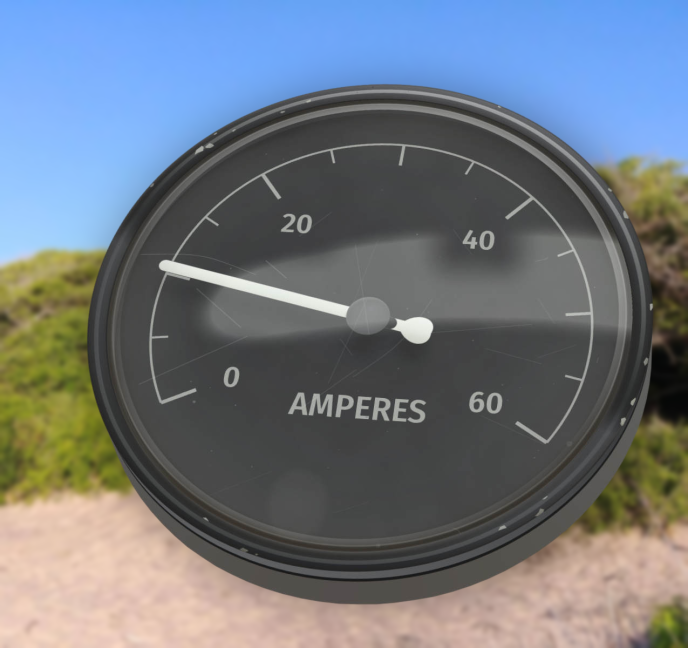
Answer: 10 A
